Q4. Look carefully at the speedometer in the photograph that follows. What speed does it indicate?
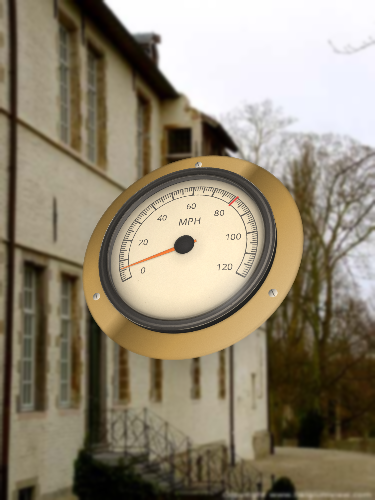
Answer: 5 mph
